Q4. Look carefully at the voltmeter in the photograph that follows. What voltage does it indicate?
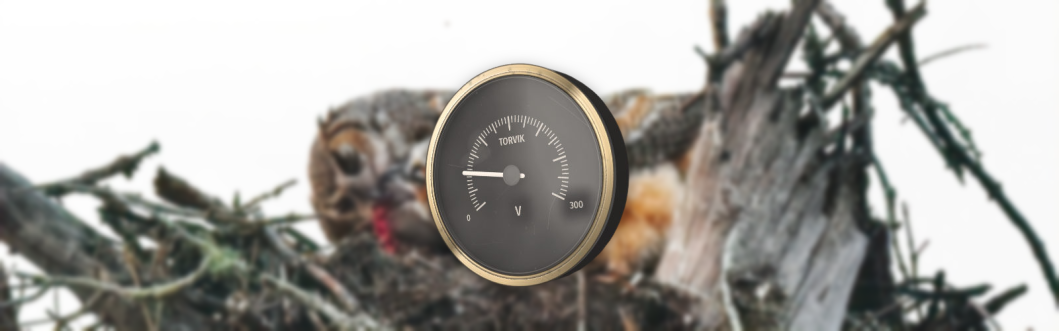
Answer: 50 V
